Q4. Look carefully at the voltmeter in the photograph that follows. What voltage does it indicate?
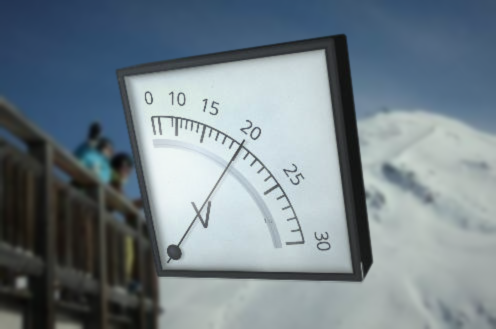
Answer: 20 V
